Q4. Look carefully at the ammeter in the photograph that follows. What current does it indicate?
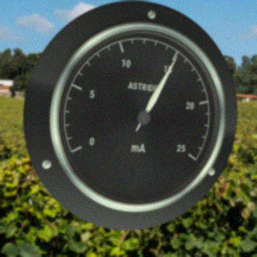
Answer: 15 mA
